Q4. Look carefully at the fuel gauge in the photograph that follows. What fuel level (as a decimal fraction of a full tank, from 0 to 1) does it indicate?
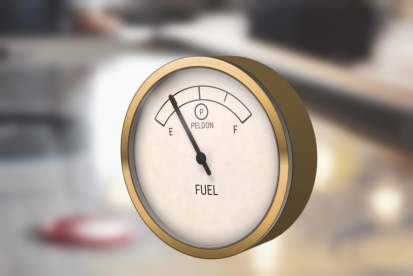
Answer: 0.25
